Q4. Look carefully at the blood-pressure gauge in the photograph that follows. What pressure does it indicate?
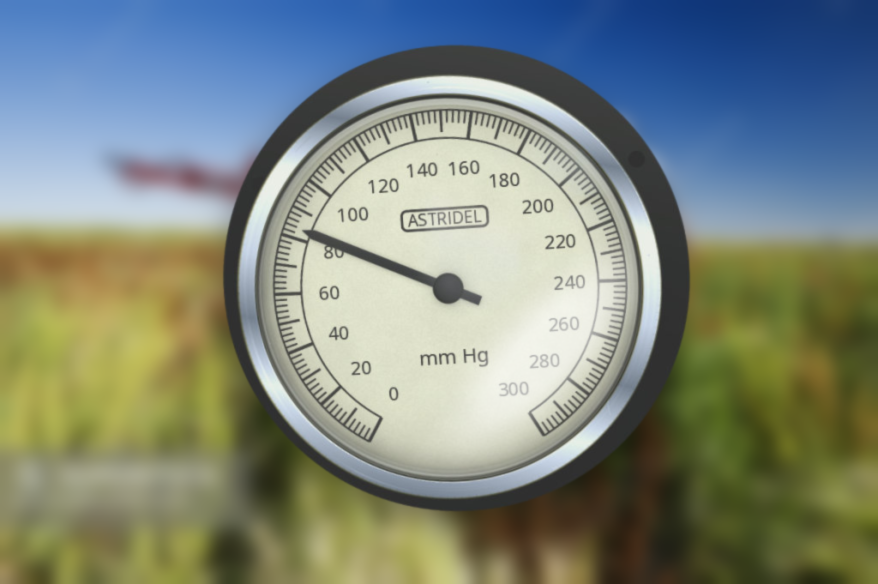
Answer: 84 mmHg
